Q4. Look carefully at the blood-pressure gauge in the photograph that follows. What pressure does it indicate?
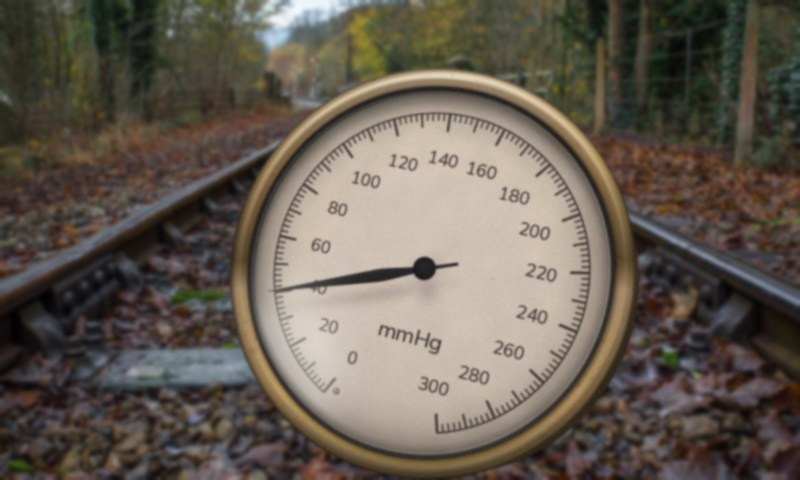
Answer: 40 mmHg
